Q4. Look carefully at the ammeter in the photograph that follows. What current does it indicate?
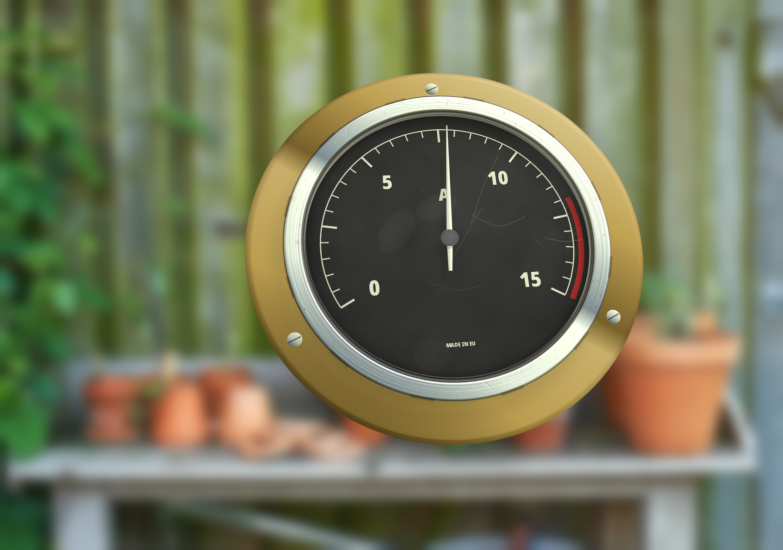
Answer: 7.75 A
